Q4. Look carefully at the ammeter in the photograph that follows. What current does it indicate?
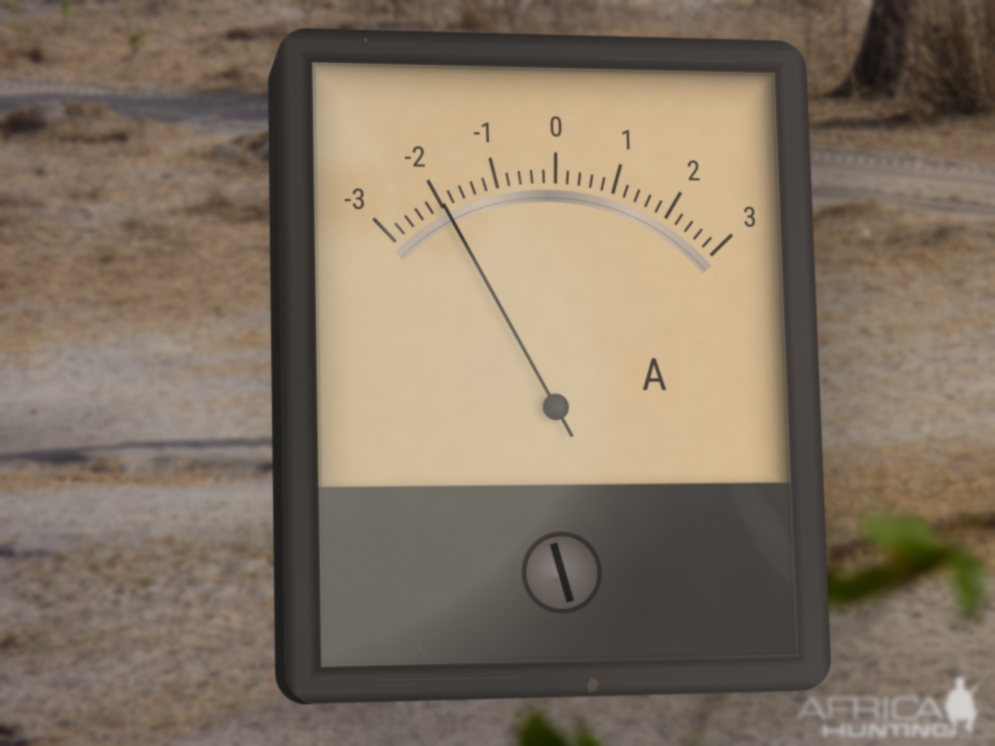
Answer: -2 A
